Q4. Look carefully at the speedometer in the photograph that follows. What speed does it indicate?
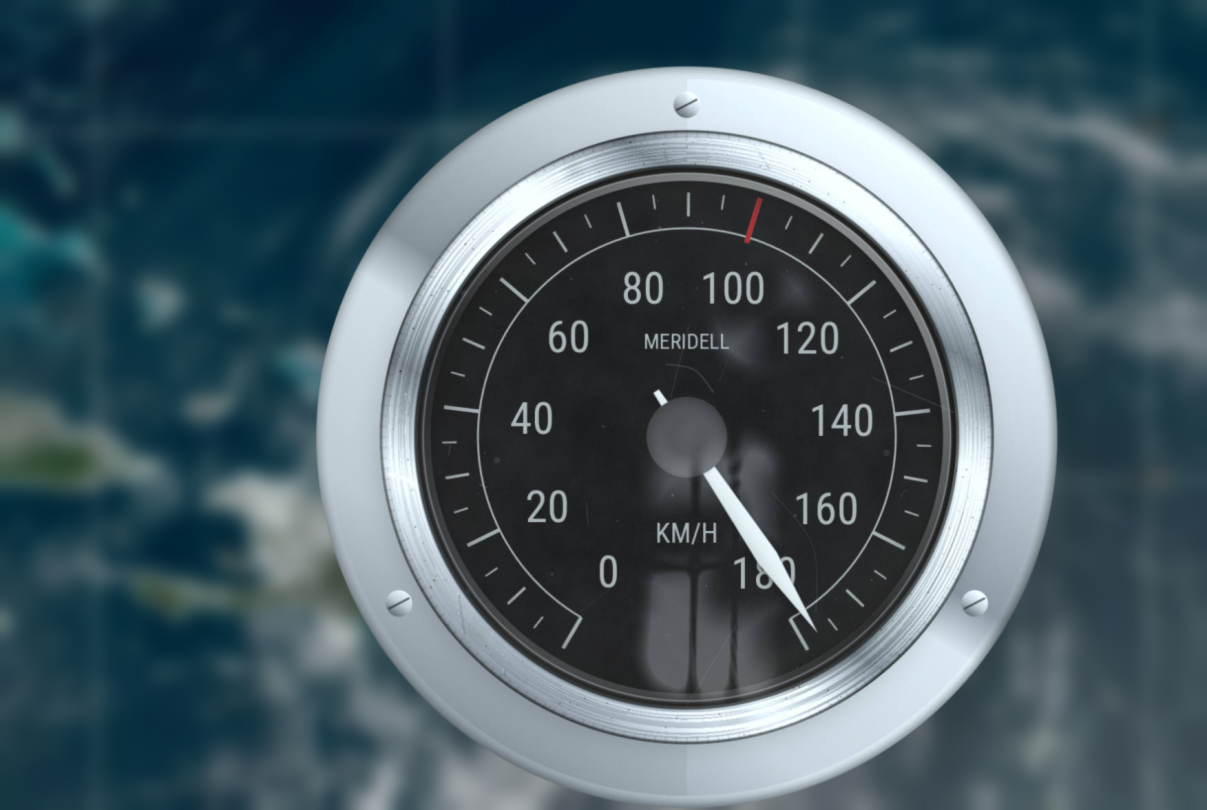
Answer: 177.5 km/h
